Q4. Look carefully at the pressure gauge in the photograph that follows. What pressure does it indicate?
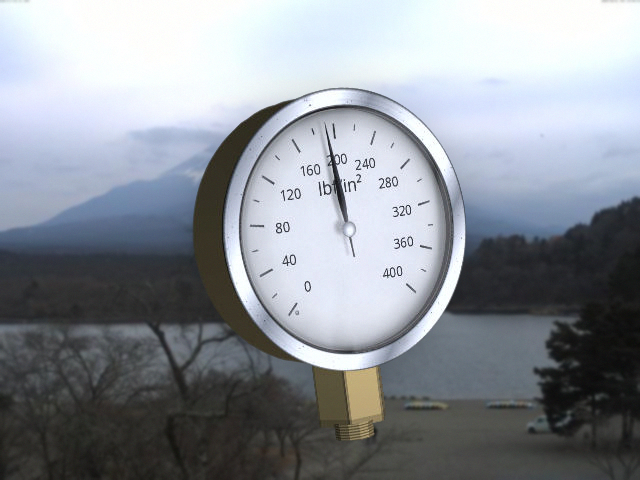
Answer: 190 psi
